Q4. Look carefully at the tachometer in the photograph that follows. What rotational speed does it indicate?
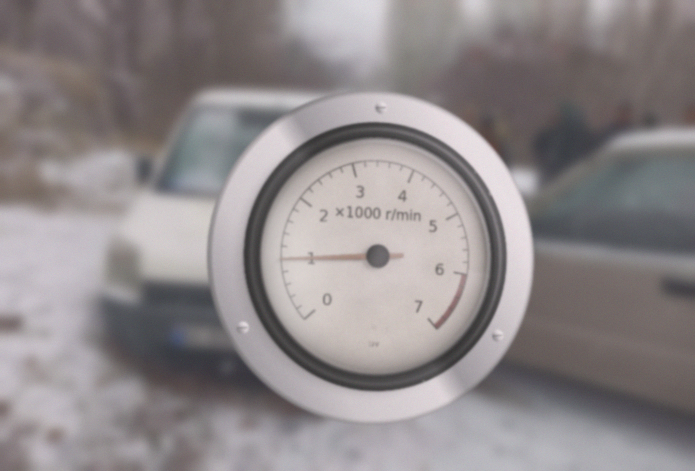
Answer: 1000 rpm
